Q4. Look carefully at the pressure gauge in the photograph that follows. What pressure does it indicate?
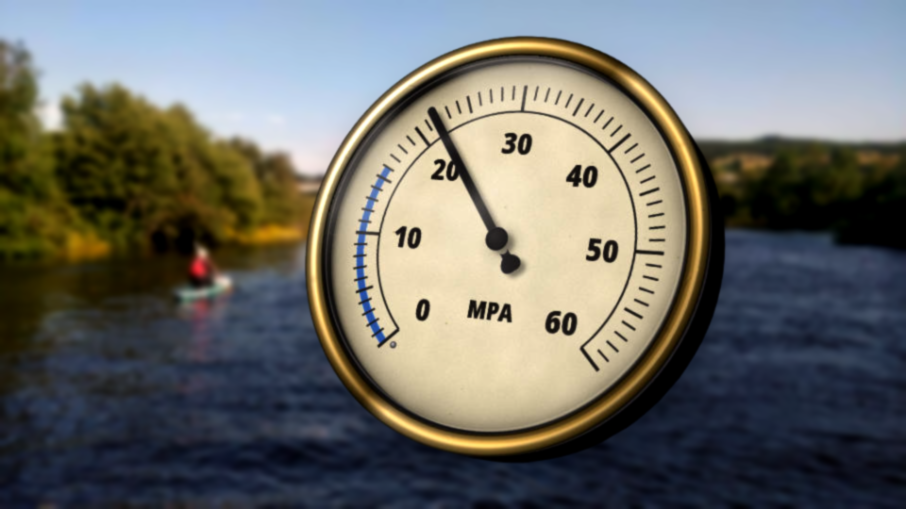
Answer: 22 MPa
